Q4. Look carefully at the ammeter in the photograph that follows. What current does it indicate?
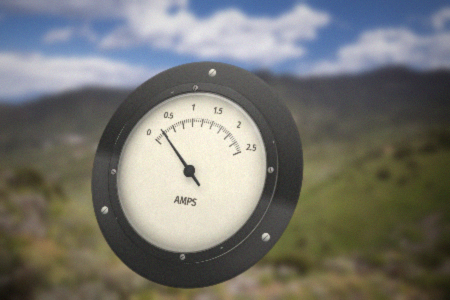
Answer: 0.25 A
